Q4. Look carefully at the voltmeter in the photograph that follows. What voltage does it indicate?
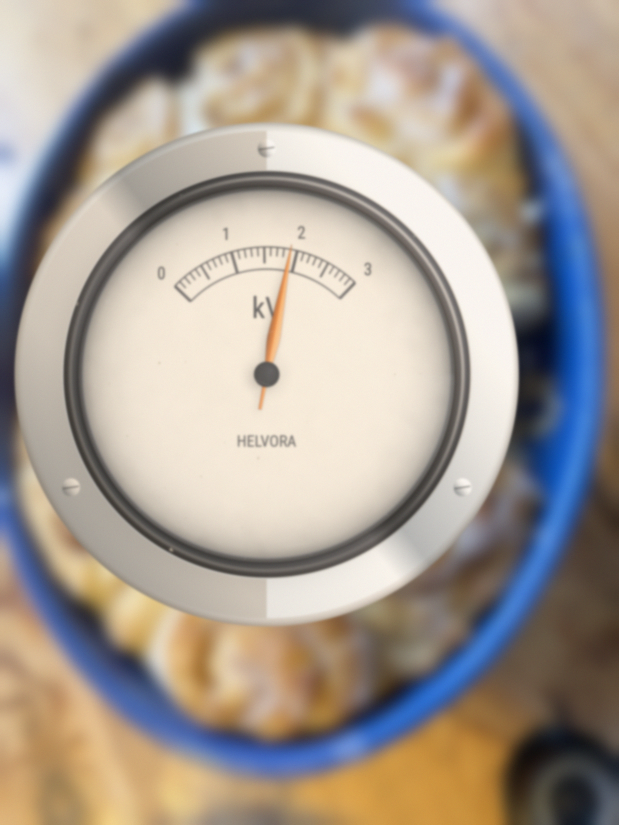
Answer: 1.9 kV
